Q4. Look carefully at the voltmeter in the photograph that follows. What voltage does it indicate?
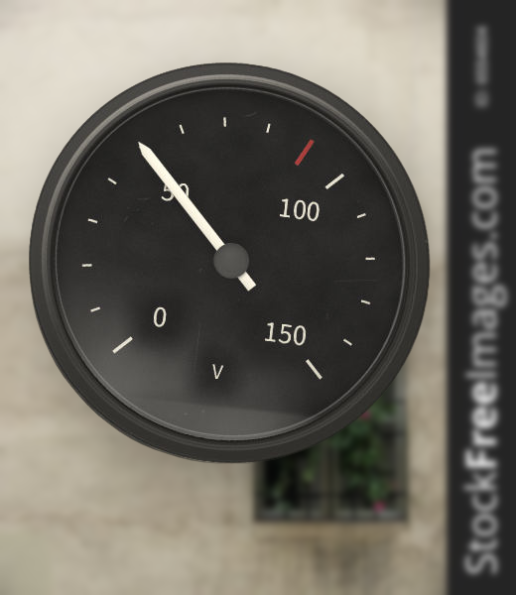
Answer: 50 V
